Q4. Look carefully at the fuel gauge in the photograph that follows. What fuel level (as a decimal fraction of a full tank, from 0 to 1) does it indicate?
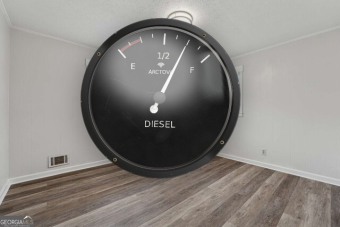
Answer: 0.75
